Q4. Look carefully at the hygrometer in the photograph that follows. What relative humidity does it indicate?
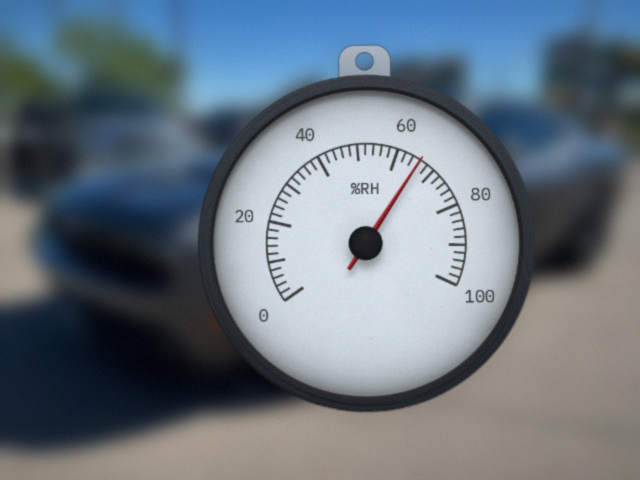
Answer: 66 %
